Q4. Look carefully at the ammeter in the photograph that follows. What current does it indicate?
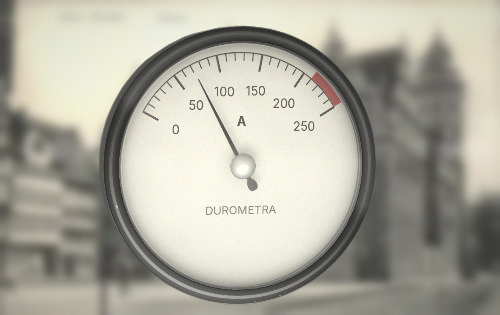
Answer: 70 A
